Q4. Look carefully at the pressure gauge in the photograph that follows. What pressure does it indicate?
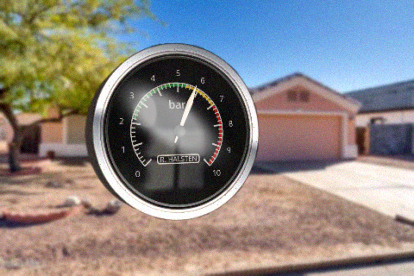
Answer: 5.8 bar
